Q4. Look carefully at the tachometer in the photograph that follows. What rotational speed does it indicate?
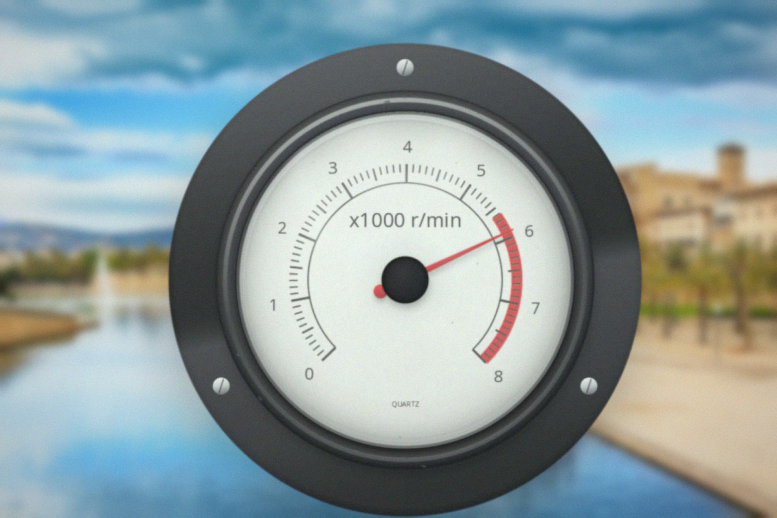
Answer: 5900 rpm
